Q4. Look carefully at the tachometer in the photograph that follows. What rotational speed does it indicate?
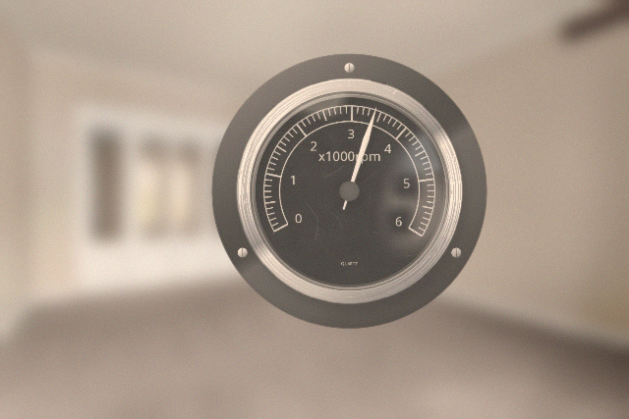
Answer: 3400 rpm
